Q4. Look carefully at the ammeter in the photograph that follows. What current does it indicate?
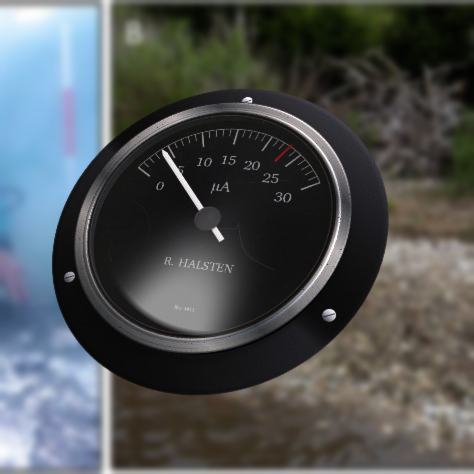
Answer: 4 µA
